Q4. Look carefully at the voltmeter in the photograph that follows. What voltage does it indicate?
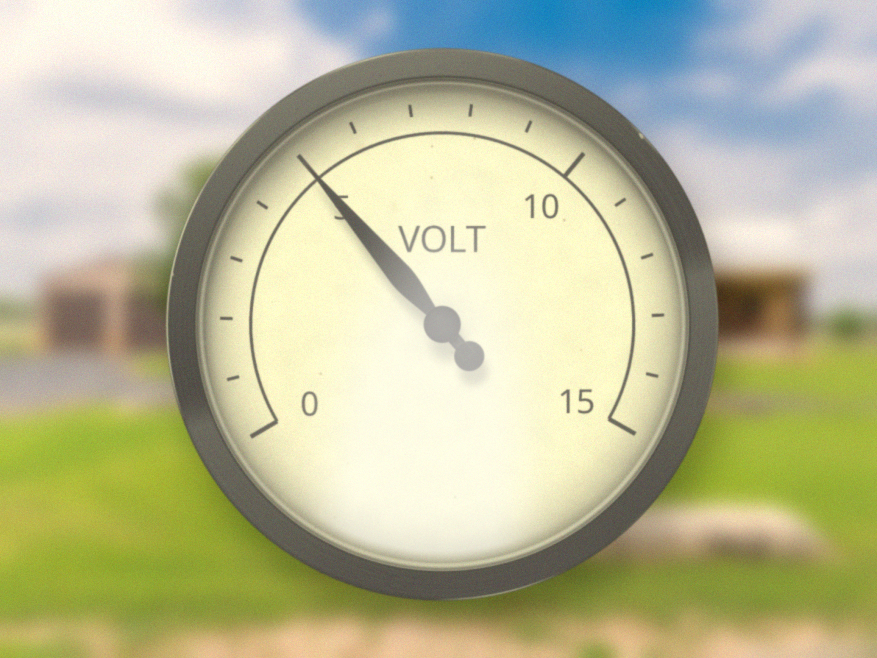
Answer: 5 V
